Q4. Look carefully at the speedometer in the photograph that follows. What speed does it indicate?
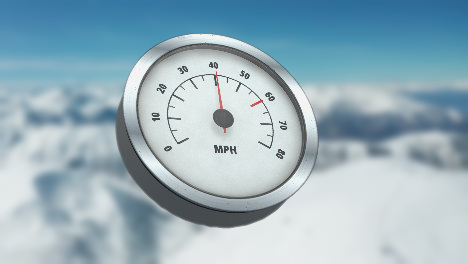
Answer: 40 mph
